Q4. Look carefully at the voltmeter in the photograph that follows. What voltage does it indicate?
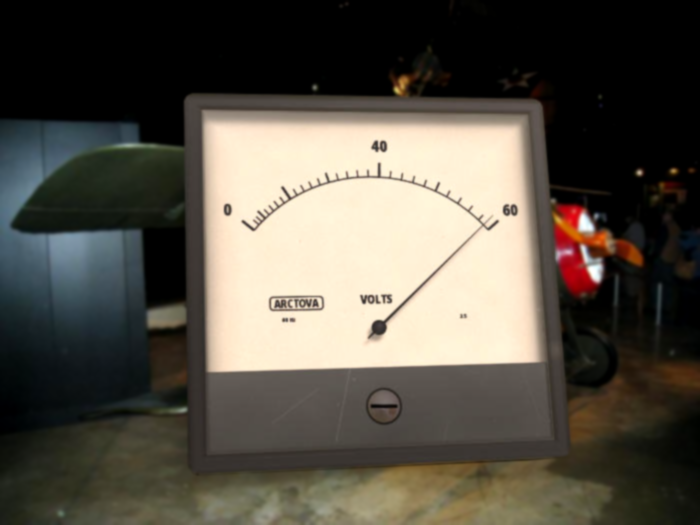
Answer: 59 V
